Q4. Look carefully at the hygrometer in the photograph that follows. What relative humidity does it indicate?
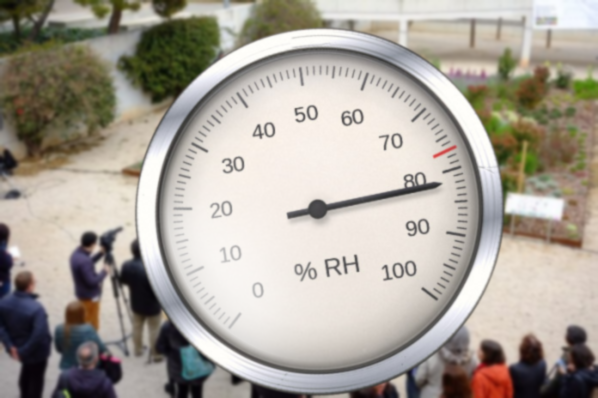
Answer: 82 %
